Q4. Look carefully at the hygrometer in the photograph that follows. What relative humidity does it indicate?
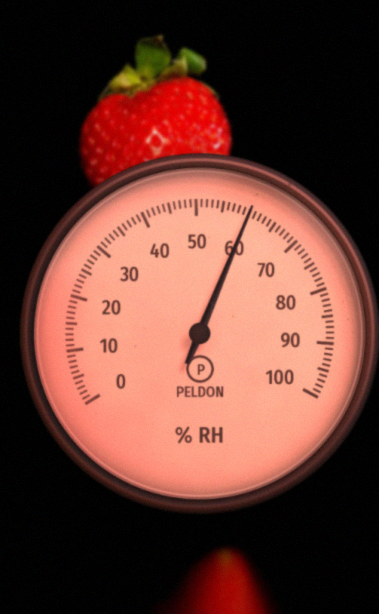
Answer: 60 %
